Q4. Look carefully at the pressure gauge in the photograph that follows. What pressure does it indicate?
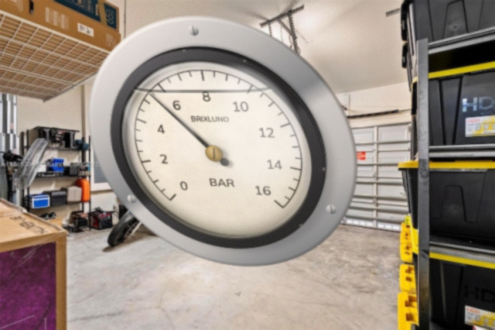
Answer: 5.5 bar
